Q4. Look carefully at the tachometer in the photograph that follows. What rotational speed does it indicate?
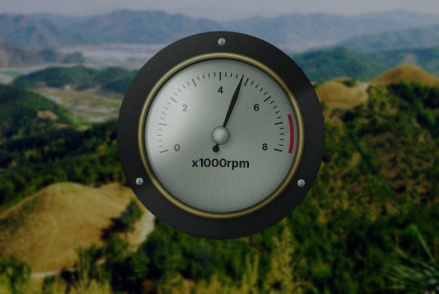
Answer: 4800 rpm
